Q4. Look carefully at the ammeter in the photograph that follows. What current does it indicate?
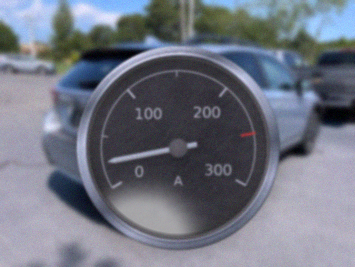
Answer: 25 A
